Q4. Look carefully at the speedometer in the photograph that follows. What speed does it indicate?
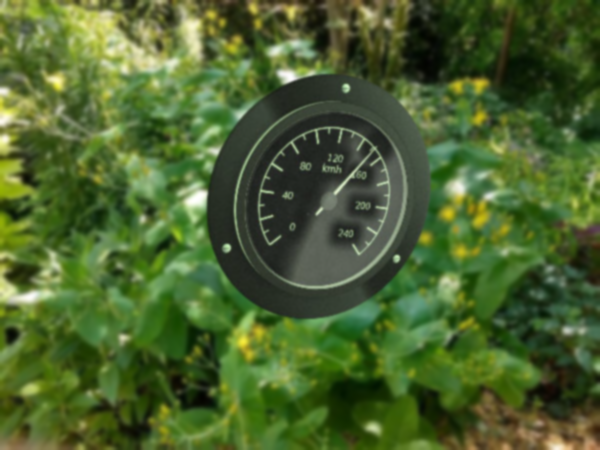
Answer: 150 km/h
